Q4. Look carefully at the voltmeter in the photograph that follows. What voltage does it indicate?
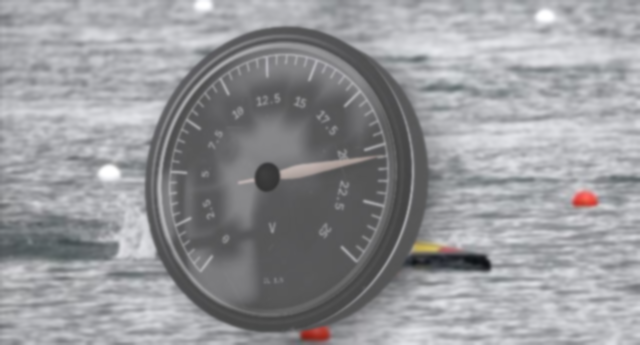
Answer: 20.5 V
